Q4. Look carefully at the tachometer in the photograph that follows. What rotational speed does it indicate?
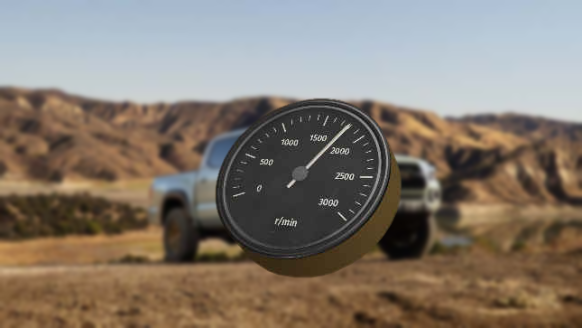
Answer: 1800 rpm
